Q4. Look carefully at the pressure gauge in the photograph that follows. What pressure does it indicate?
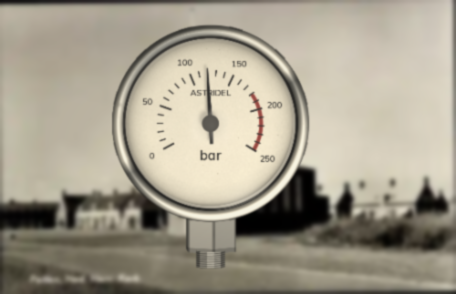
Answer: 120 bar
